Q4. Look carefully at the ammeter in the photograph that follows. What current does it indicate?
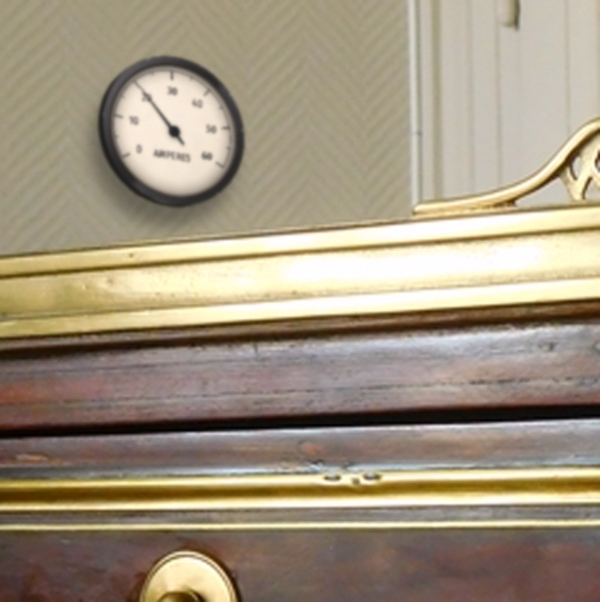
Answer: 20 A
